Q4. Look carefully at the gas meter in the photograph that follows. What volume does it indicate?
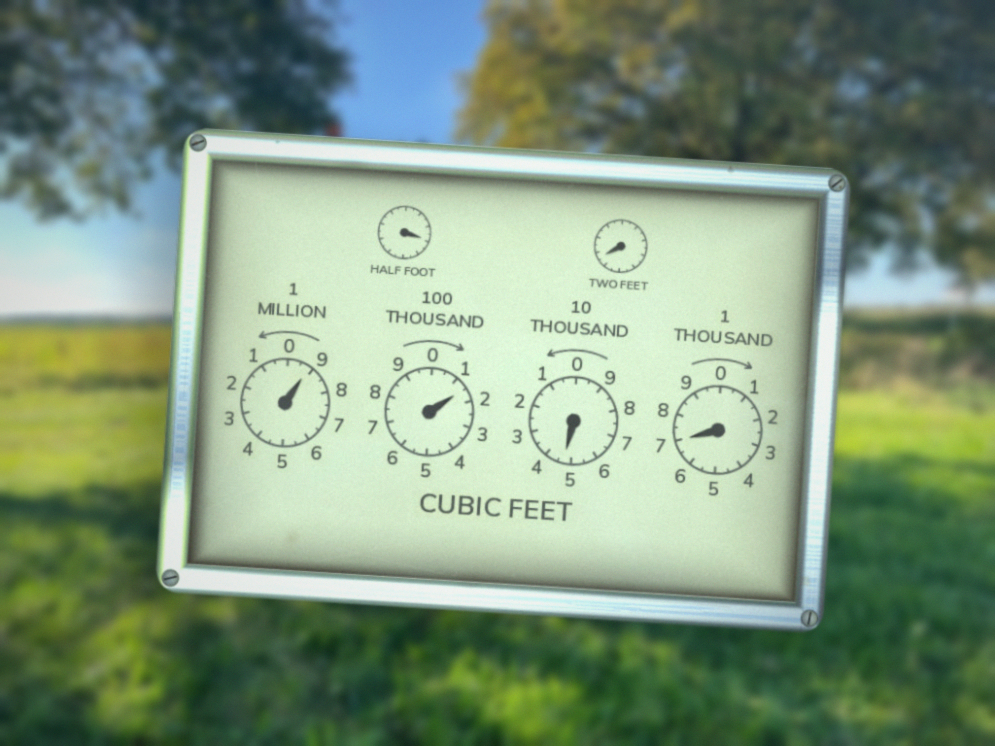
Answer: 914700 ft³
